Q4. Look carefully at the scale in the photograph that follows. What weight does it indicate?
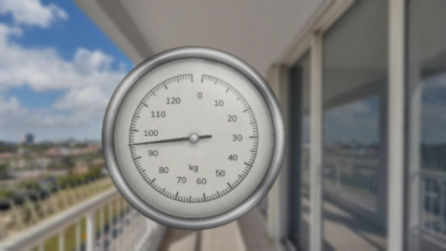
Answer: 95 kg
